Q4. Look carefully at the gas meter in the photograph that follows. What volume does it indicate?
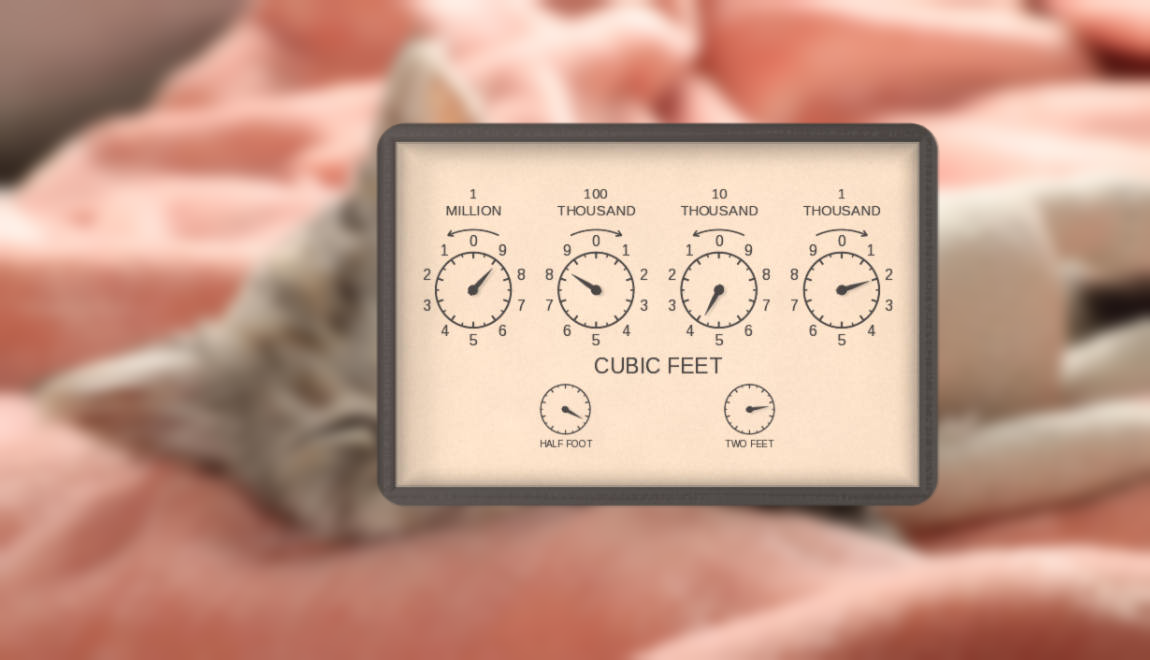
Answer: 884200 ft³
